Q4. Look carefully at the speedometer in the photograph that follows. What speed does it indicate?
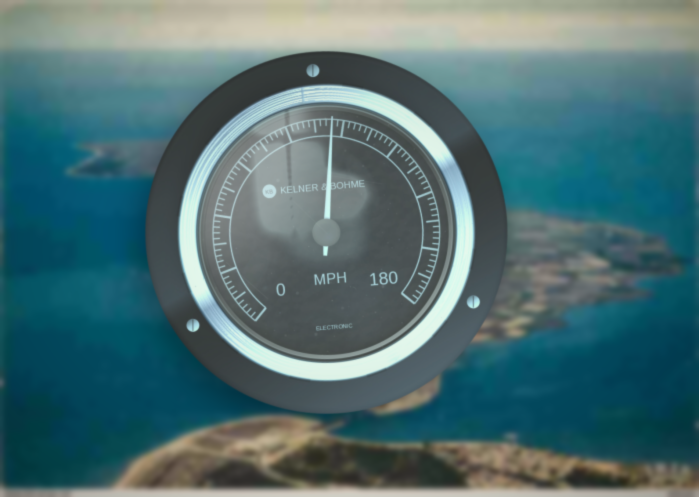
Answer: 96 mph
